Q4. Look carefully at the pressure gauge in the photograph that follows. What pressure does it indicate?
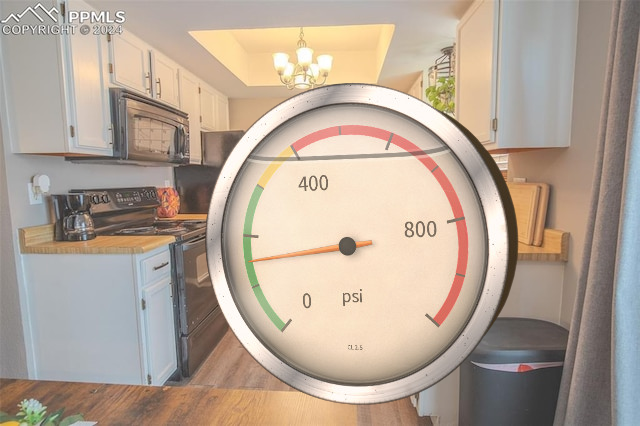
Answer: 150 psi
